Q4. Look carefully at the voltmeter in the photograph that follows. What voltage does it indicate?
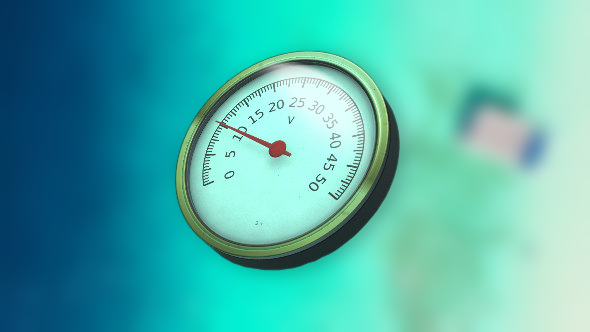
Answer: 10 V
